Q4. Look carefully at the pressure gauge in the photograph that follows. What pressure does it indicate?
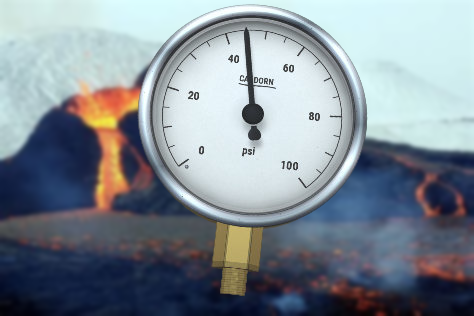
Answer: 45 psi
